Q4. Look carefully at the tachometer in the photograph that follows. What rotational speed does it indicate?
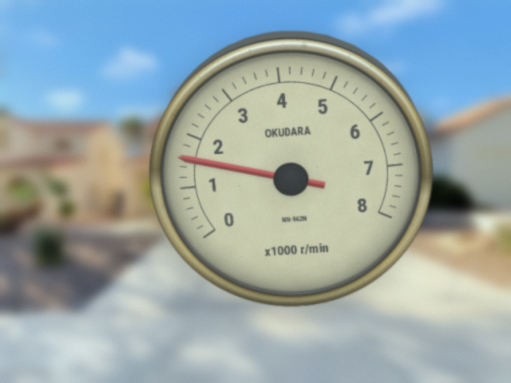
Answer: 1600 rpm
